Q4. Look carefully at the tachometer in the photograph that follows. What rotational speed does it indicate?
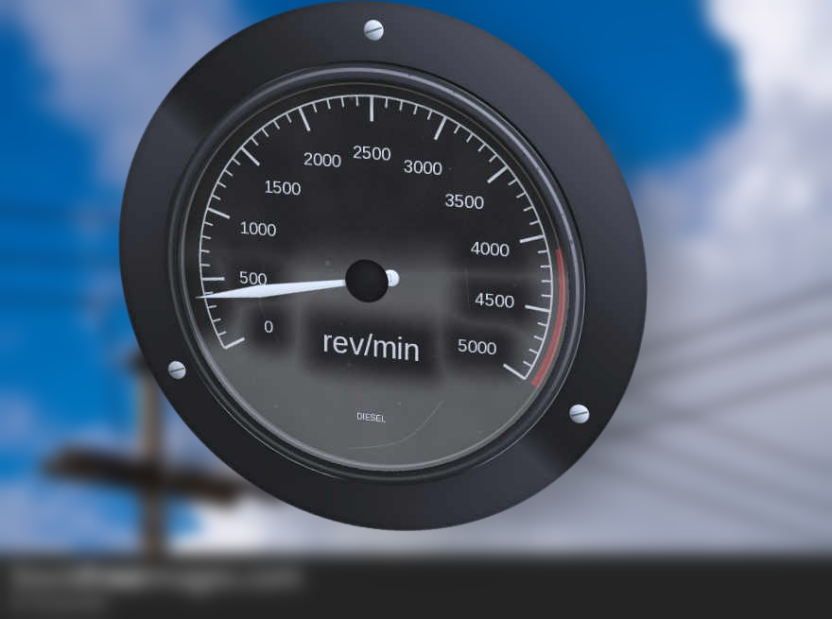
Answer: 400 rpm
